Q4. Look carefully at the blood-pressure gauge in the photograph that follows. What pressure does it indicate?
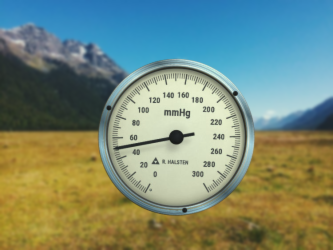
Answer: 50 mmHg
